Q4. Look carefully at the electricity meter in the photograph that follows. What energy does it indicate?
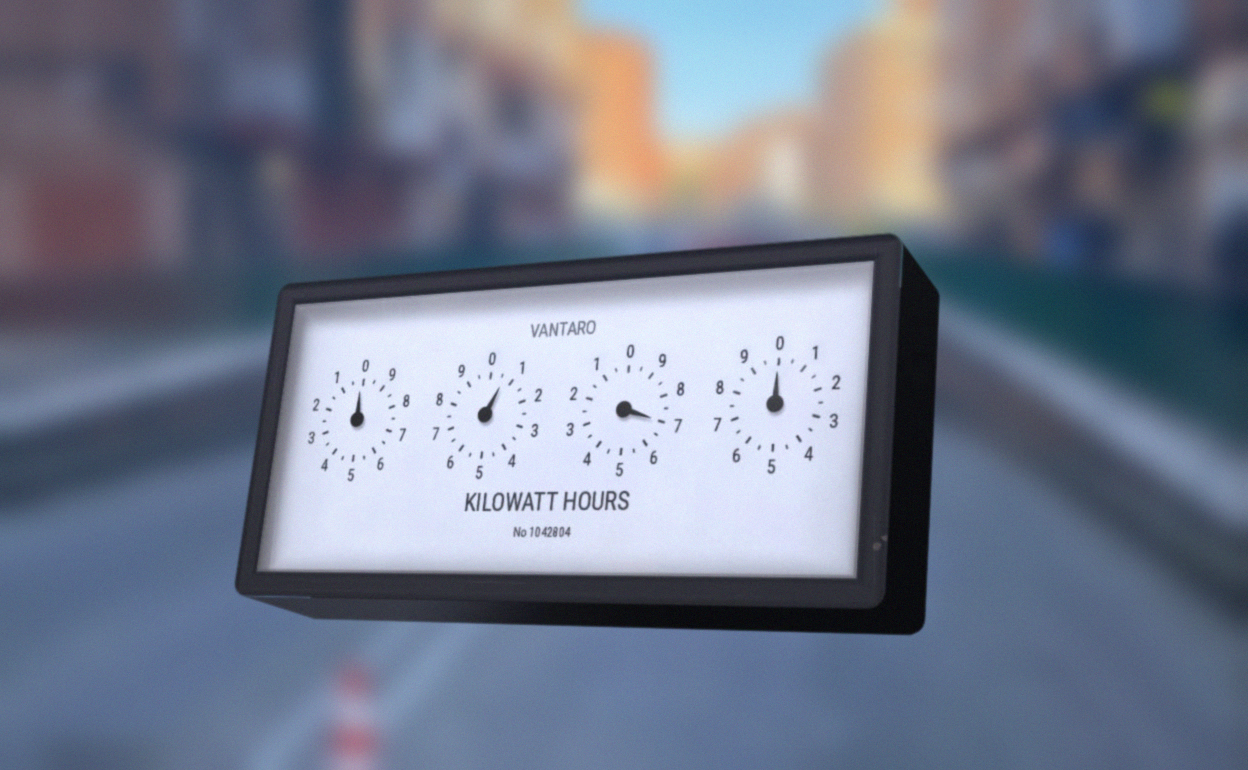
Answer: 70 kWh
